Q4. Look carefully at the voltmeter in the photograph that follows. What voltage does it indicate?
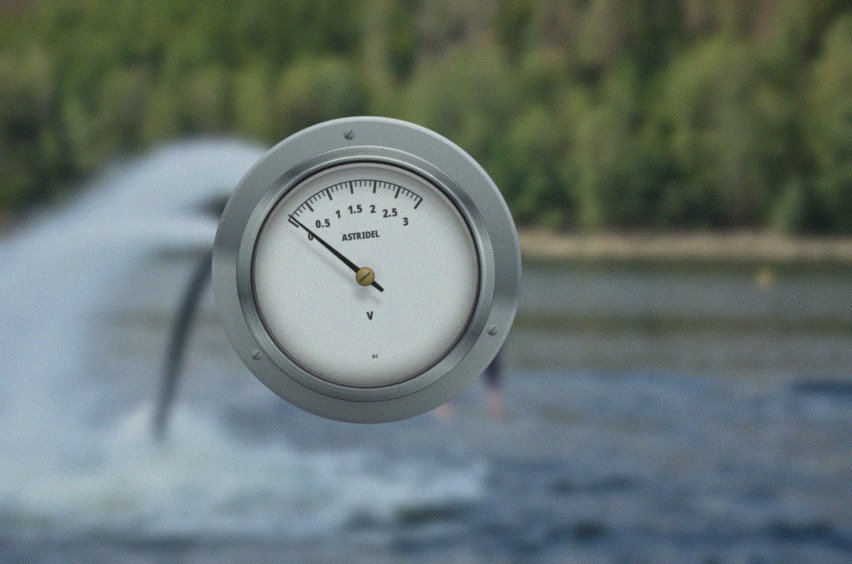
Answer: 0.1 V
